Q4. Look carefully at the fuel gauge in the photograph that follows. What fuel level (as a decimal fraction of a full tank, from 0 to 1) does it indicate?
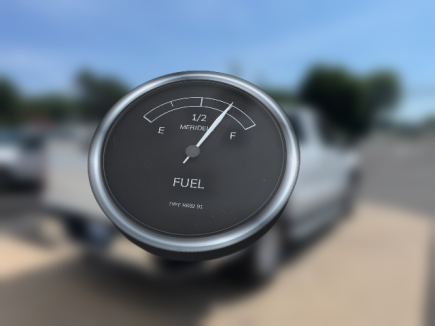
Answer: 0.75
